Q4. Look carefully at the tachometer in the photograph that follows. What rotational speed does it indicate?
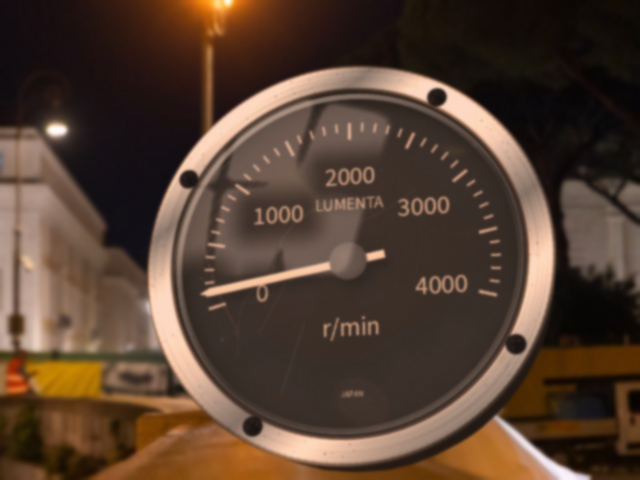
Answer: 100 rpm
